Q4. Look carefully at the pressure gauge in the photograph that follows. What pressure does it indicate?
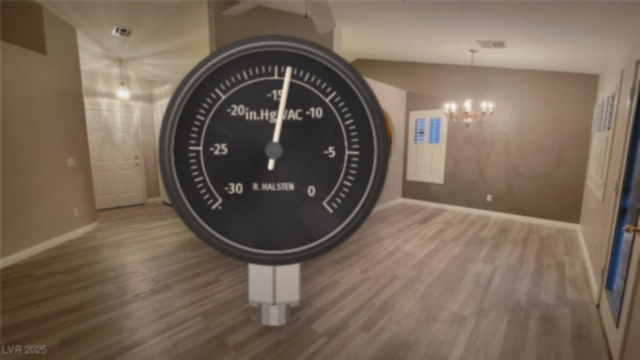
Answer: -14 inHg
